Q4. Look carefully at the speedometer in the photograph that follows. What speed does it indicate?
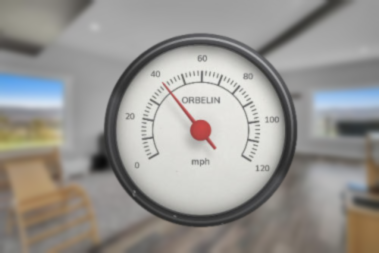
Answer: 40 mph
